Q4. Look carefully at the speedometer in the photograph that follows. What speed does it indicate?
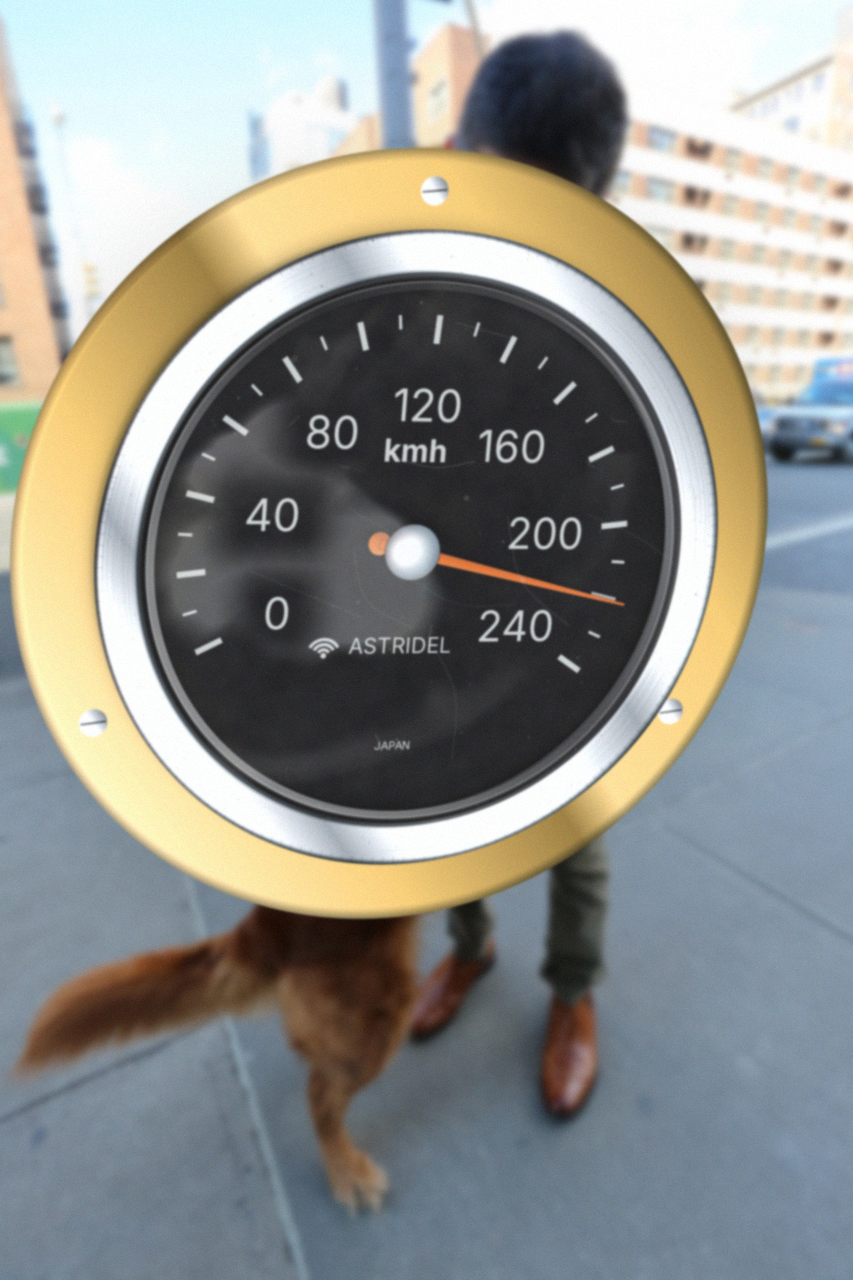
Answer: 220 km/h
